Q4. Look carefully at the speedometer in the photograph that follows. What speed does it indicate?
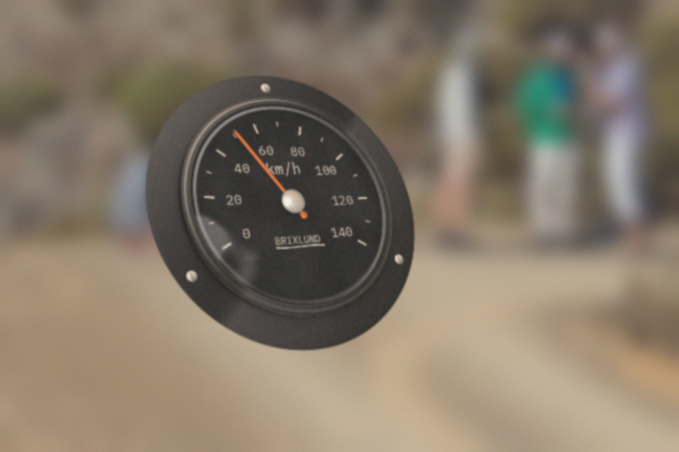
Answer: 50 km/h
